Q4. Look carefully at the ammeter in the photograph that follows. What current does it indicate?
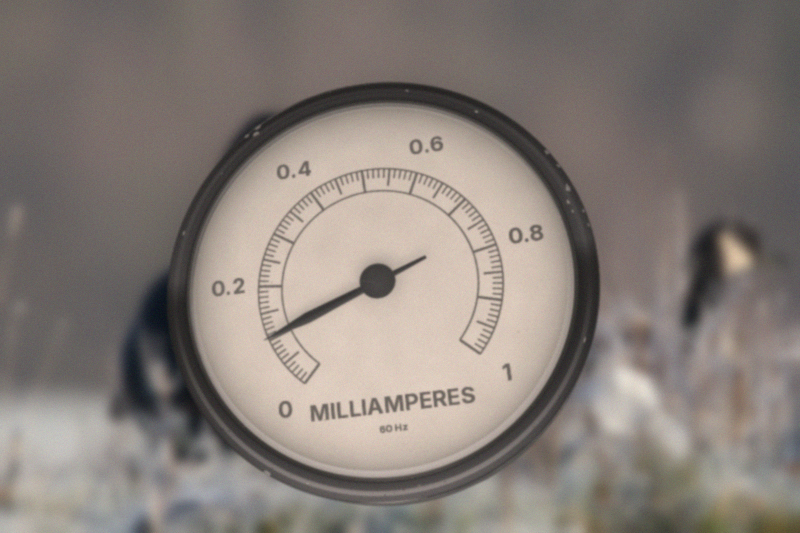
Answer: 0.1 mA
